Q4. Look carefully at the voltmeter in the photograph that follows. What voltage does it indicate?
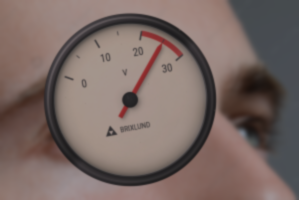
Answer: 25 V
